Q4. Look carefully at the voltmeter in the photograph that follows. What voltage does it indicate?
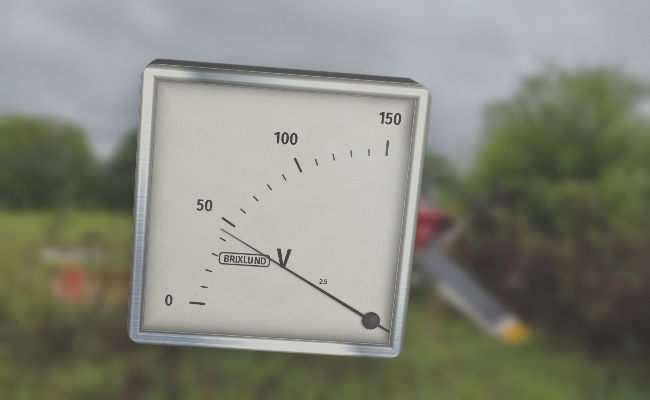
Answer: 45 V
